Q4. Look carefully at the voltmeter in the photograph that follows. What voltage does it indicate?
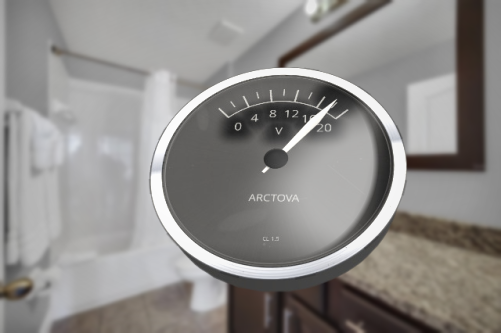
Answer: 18 V
